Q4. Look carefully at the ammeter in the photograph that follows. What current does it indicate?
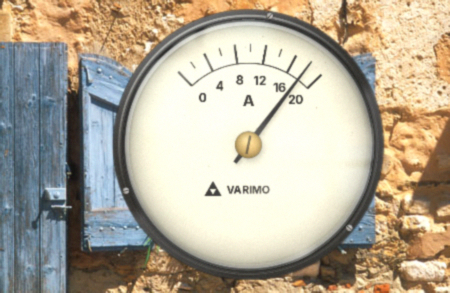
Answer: 18 A
